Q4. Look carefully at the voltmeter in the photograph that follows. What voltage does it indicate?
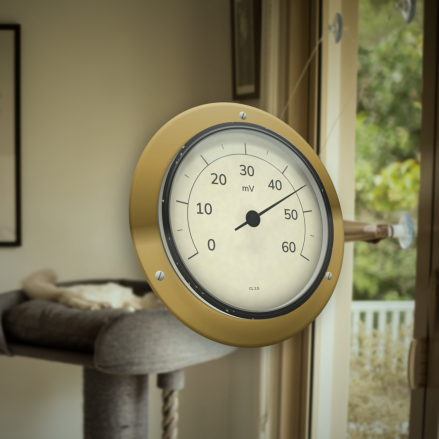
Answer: 45 mV
